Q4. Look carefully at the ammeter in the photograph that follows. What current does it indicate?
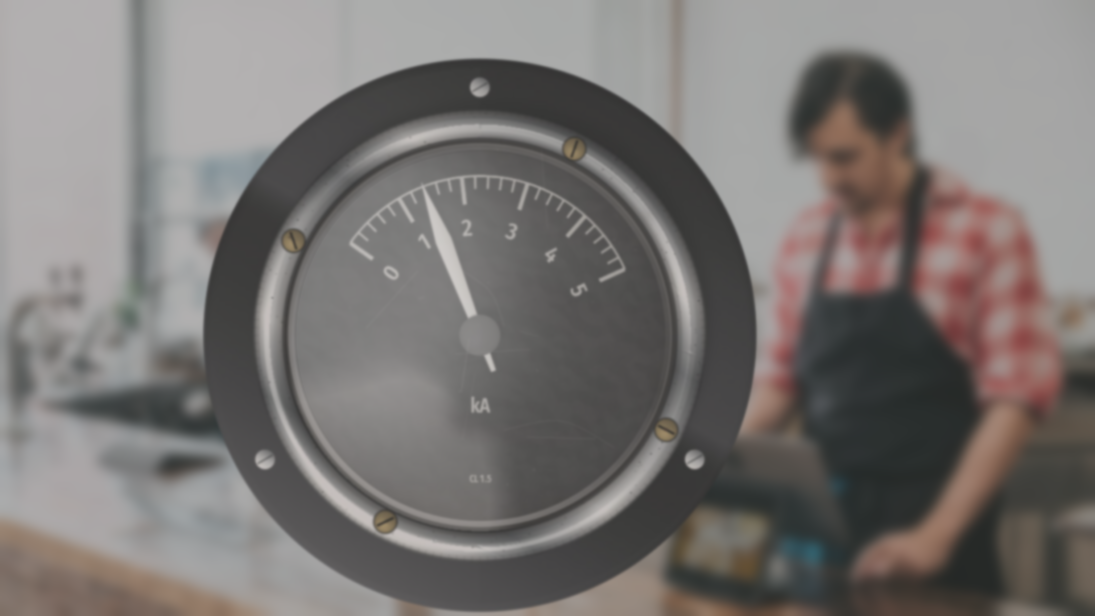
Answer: 1.4 kA
